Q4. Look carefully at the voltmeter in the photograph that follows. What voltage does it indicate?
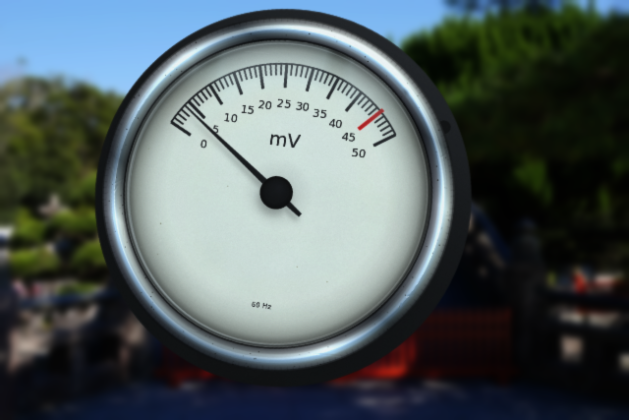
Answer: 4 mV
